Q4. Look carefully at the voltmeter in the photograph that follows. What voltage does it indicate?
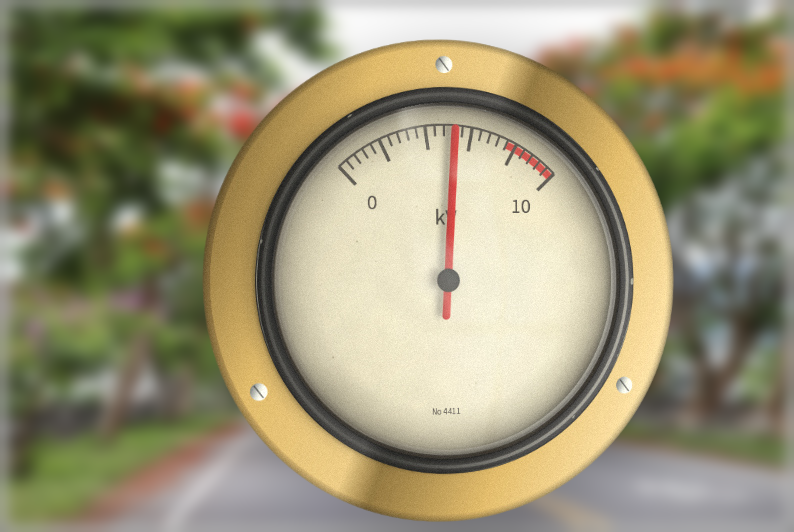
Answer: 5.2 kV
